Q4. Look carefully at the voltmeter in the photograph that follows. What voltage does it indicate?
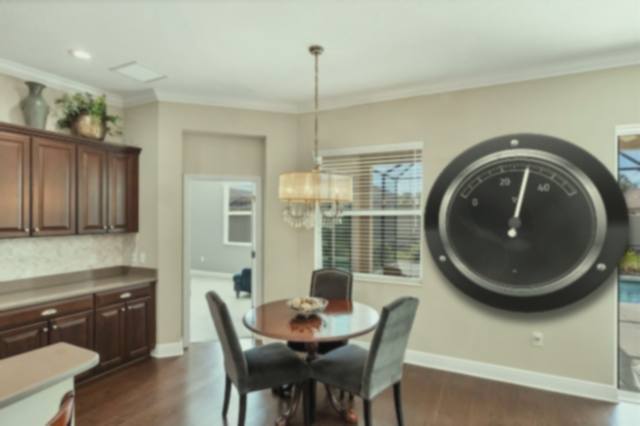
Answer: 30 V
